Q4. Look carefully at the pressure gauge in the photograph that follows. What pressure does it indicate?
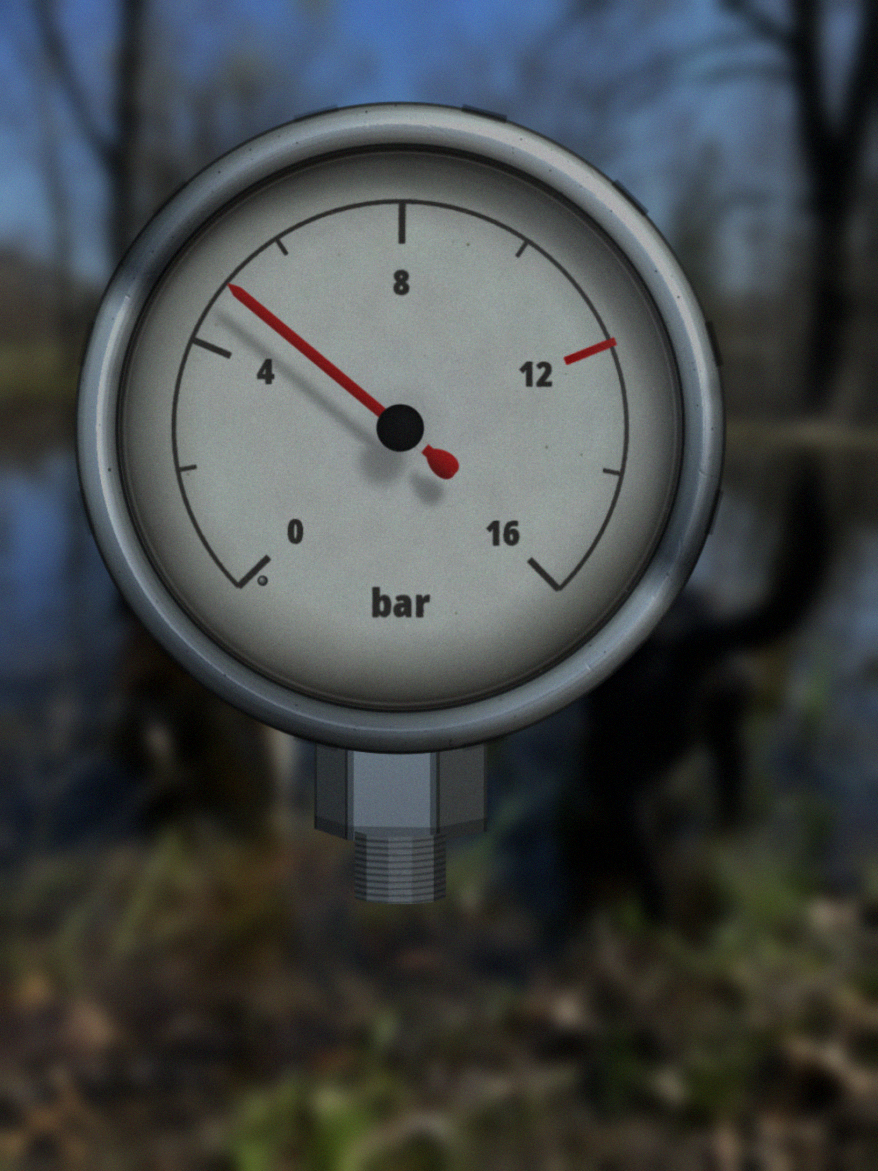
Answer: 5 bar
